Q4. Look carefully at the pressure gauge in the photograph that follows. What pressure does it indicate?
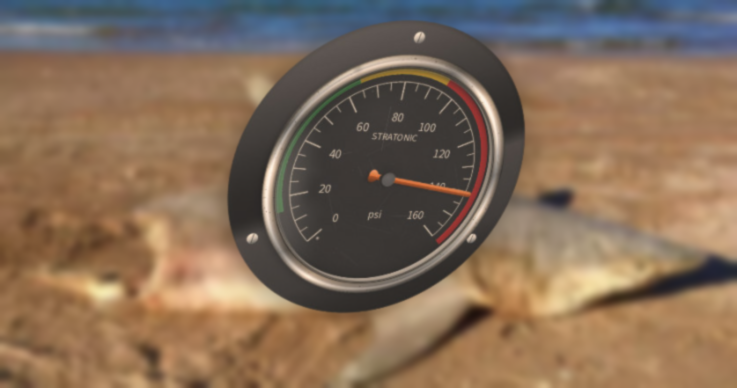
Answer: 140 psi
